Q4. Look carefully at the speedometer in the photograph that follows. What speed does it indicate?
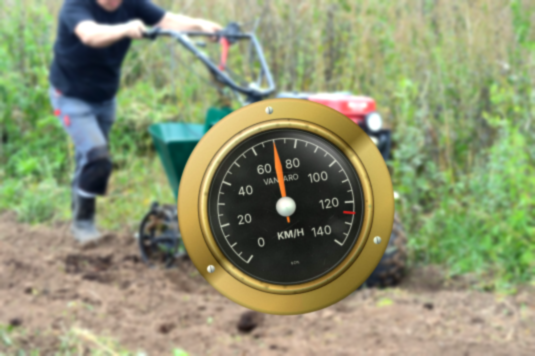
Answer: 70 km/h
